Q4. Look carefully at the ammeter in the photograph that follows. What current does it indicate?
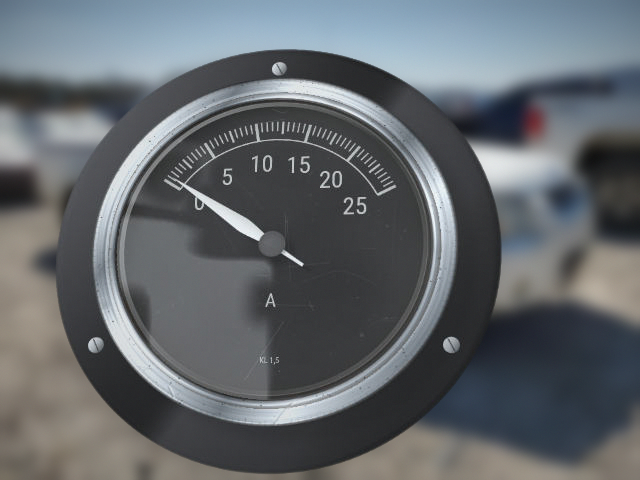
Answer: 0.5 A
